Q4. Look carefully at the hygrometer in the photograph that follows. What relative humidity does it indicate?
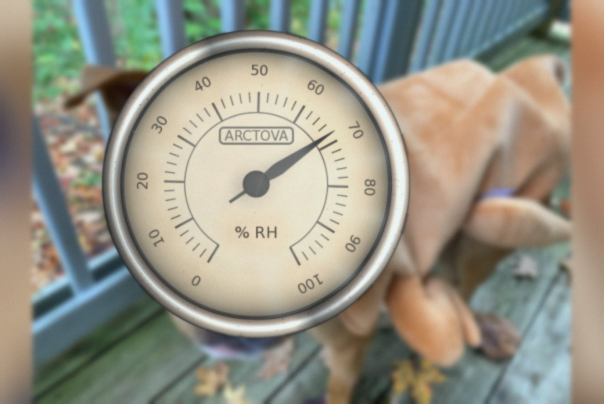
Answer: 68 %
